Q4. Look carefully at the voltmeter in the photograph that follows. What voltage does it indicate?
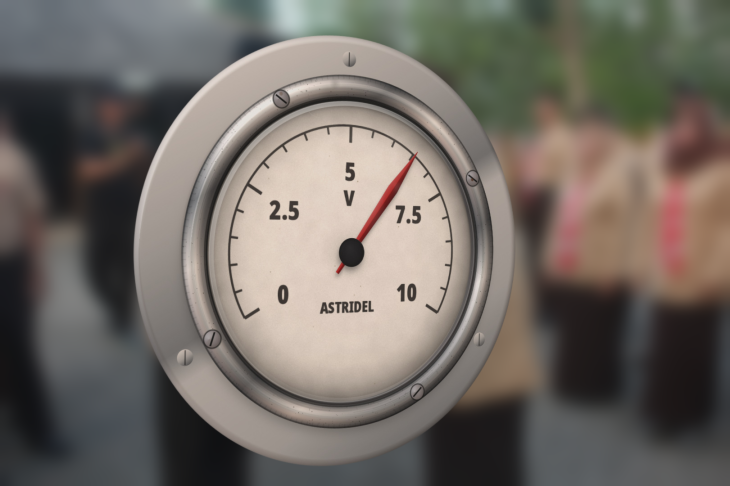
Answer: 6.5 V
